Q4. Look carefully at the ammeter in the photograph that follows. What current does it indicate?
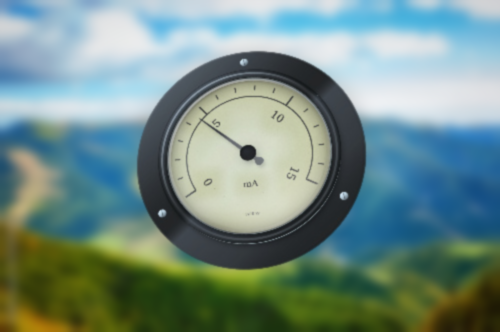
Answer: 4.5 mA
